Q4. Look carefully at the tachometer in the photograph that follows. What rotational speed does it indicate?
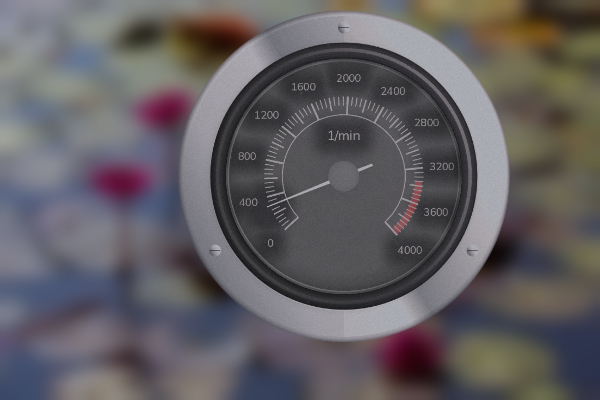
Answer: 300 rpm
